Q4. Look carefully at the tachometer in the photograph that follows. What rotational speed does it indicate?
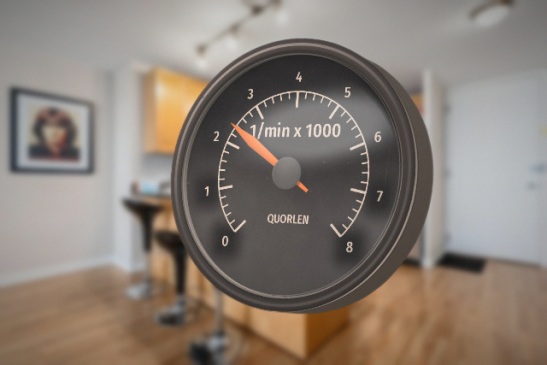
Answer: 2400 rpm
